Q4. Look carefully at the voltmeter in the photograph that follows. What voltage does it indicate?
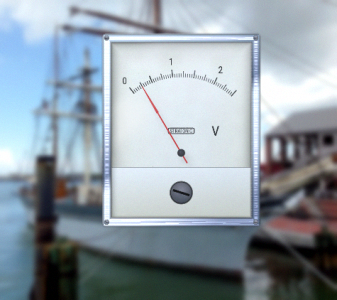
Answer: 0.25 V
